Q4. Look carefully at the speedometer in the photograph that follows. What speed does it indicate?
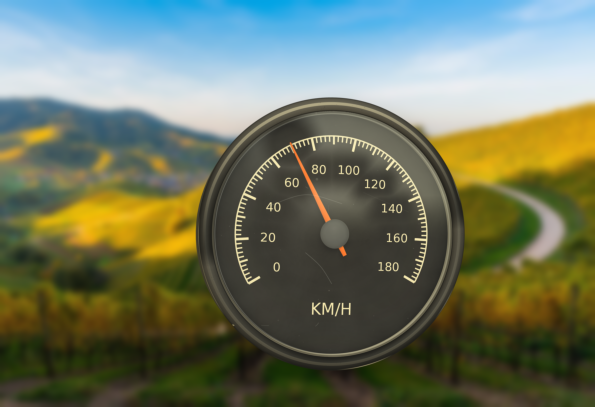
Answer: 70 km/h
